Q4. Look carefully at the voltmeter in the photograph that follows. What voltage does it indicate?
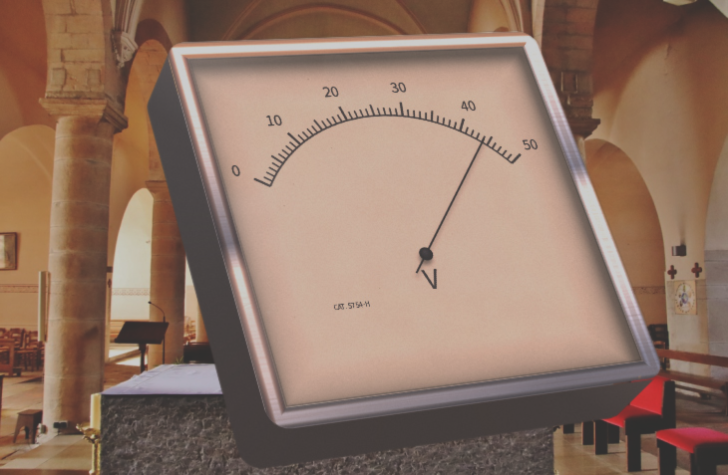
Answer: 44 V
